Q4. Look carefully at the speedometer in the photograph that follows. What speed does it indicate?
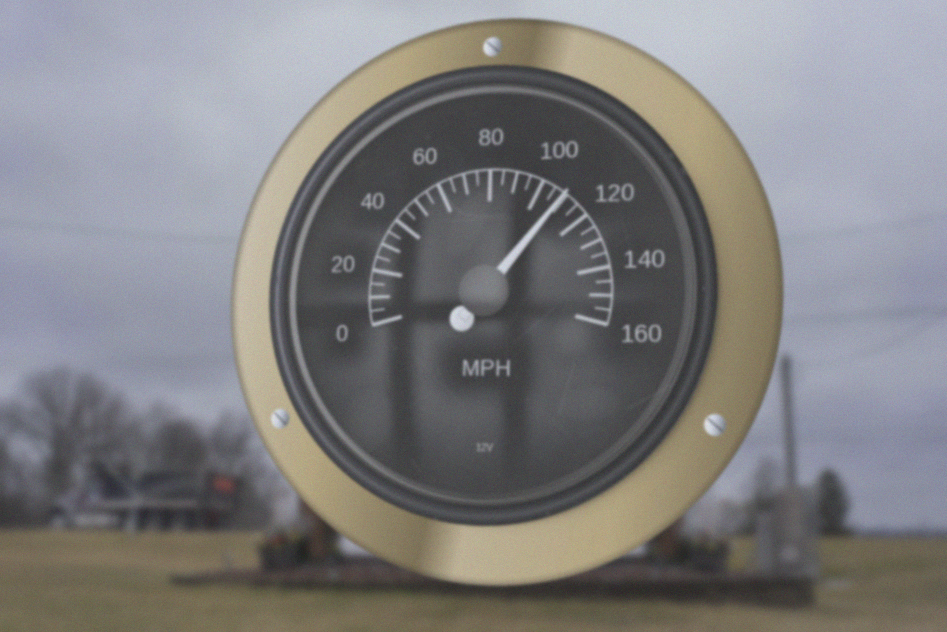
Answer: 110 mph
